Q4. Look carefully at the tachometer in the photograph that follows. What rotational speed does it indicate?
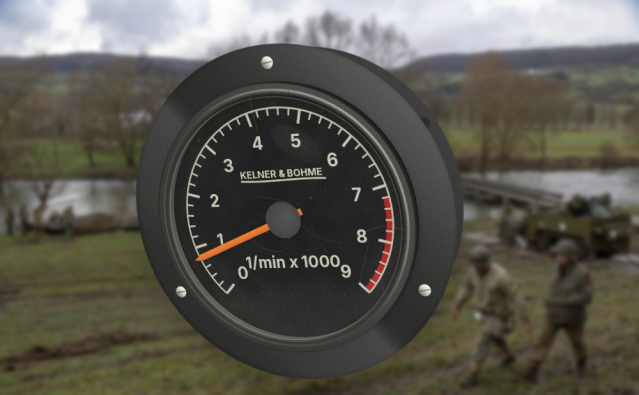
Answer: 800 rpm
